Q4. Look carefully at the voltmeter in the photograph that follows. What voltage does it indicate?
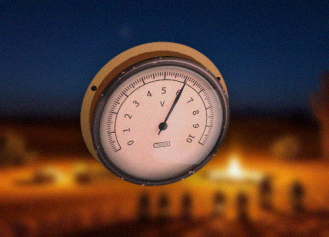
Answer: 6 V
